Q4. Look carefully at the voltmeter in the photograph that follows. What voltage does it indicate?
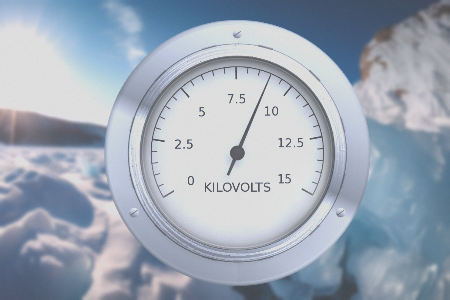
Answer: 9 kV
